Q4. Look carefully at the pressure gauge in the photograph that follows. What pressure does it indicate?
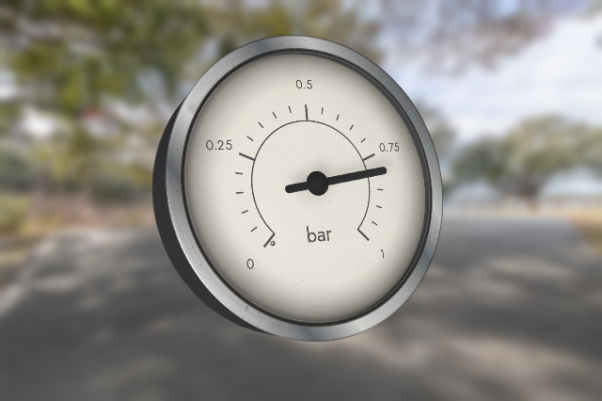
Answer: 0.8 bar
